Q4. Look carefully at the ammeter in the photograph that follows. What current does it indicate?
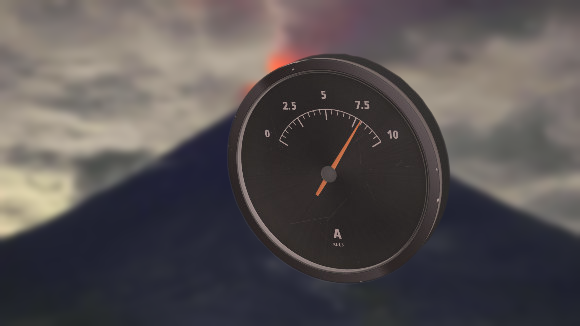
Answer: 8 A
